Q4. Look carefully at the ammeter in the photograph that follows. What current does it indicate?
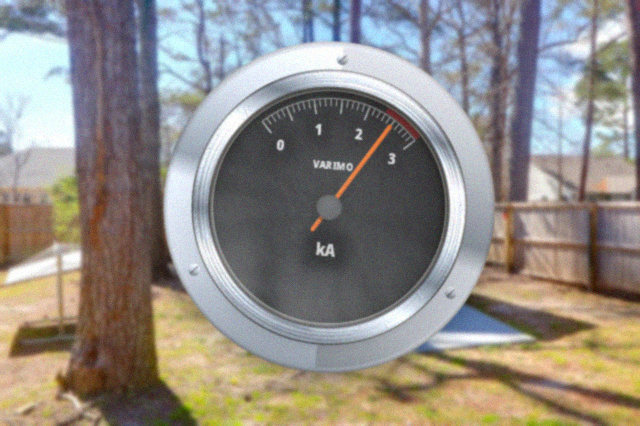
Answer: 2.5 kA
